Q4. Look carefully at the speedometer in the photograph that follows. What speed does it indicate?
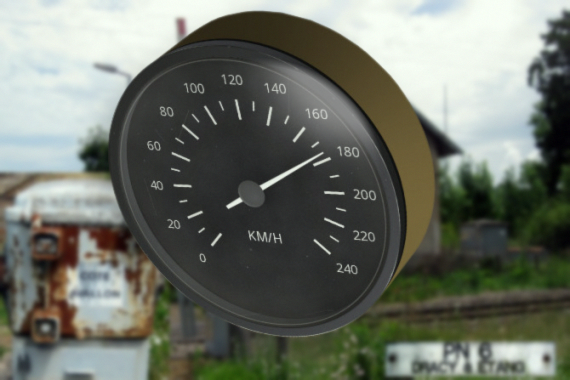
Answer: 175 km/h
